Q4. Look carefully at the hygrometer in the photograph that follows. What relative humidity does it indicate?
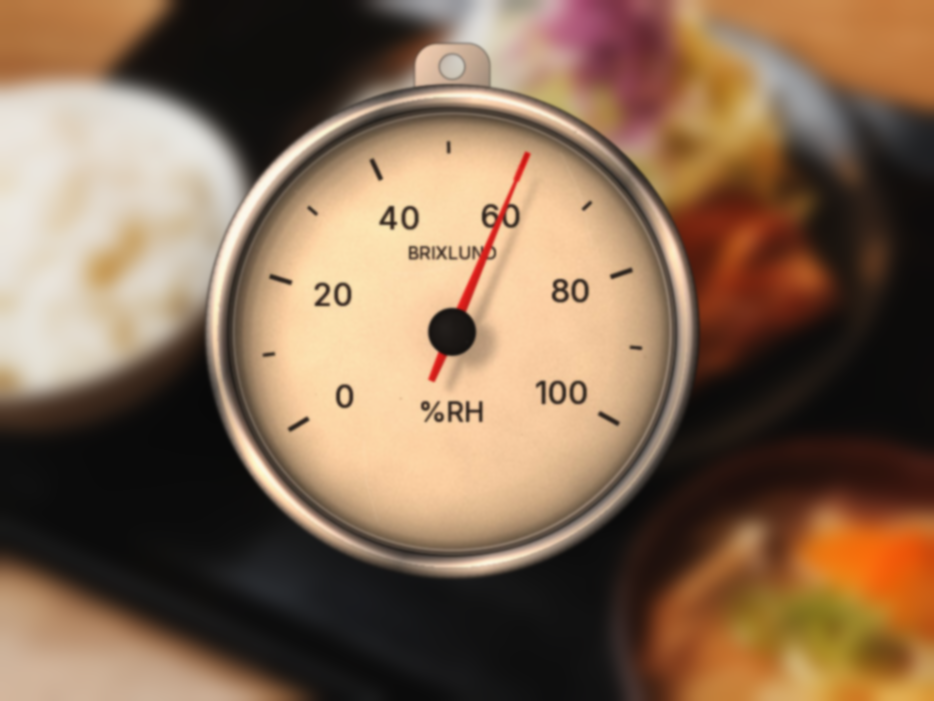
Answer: 60 %
